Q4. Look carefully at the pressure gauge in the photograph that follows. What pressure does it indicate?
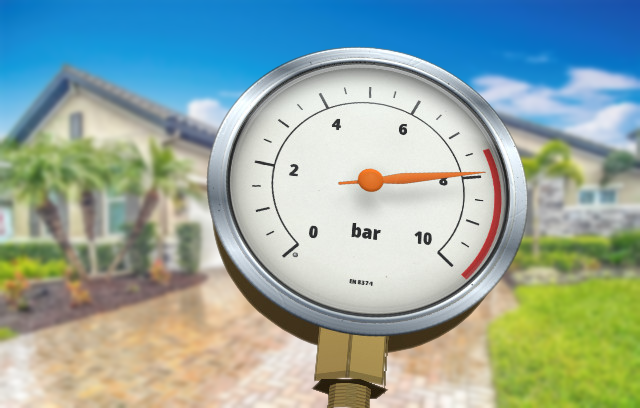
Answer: 8 bar
